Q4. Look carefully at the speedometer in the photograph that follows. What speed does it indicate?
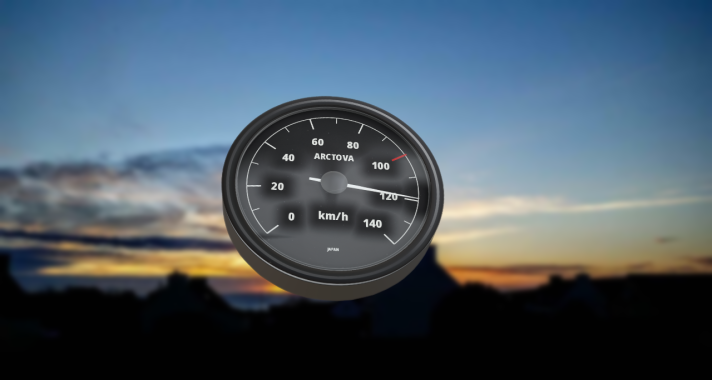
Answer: 120 km/h
